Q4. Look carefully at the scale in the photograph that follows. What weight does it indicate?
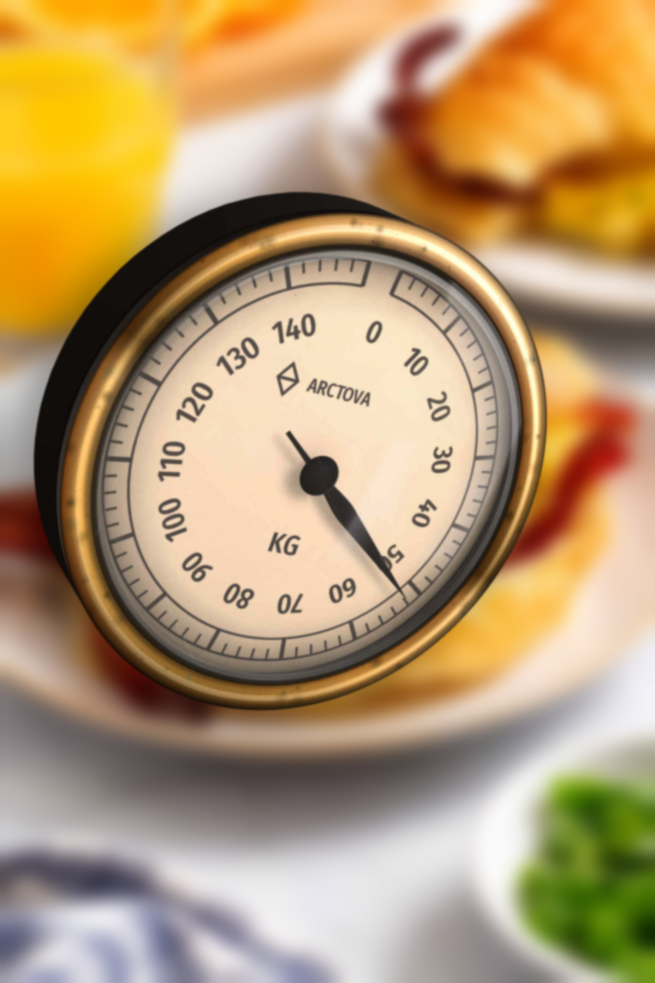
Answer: 52 kg
